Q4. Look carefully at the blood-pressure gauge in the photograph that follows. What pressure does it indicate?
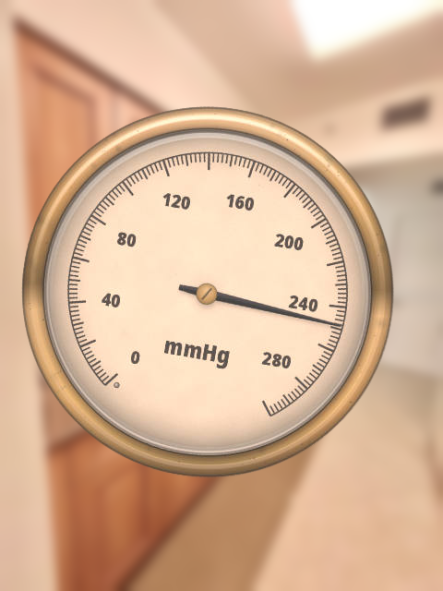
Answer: 248 mmHg
